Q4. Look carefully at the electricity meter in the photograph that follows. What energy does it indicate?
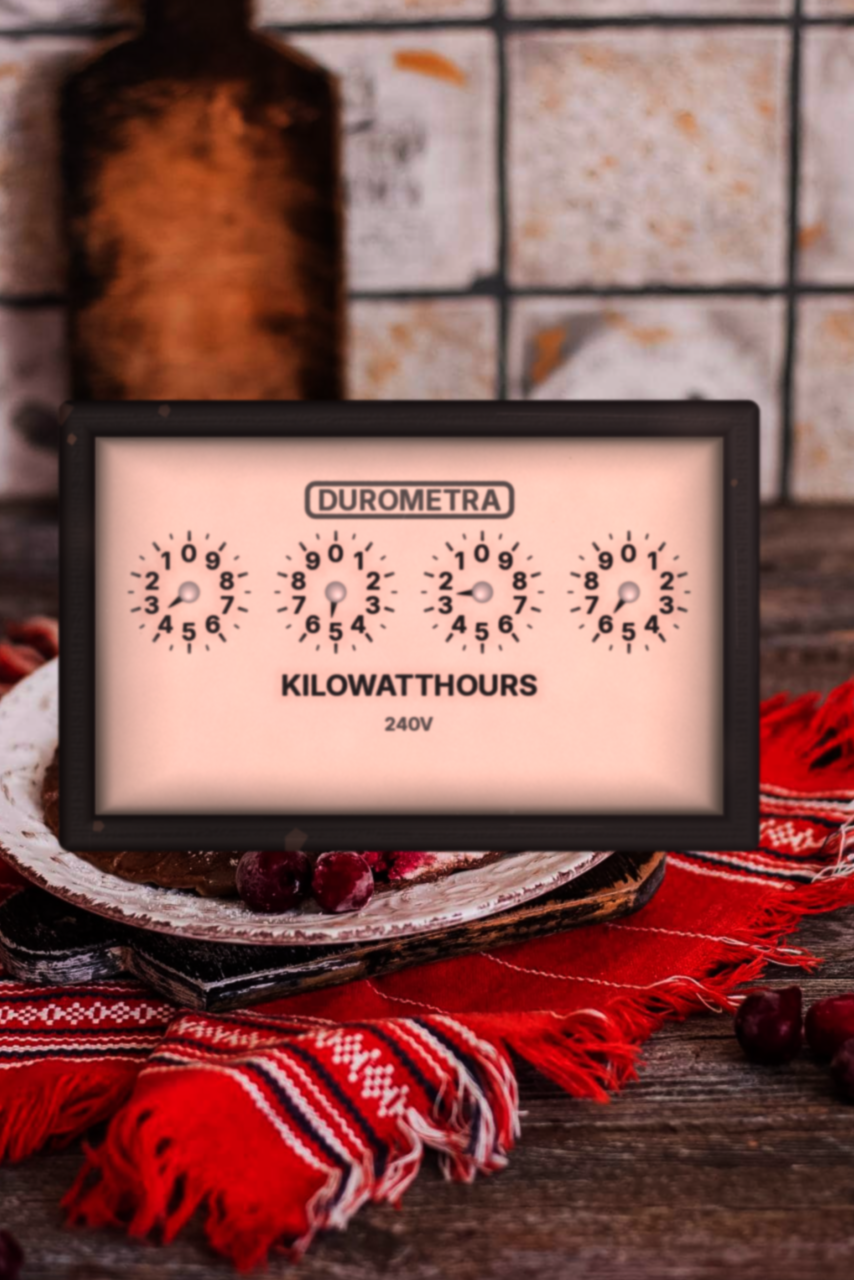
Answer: 3526 kWh
